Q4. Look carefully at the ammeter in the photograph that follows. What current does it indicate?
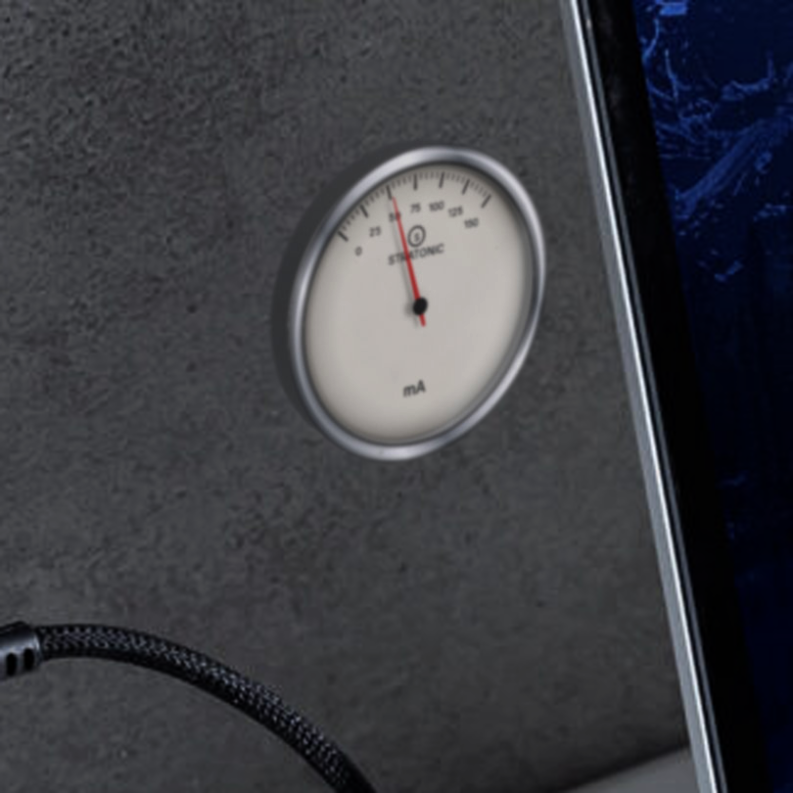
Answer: 50 mA
